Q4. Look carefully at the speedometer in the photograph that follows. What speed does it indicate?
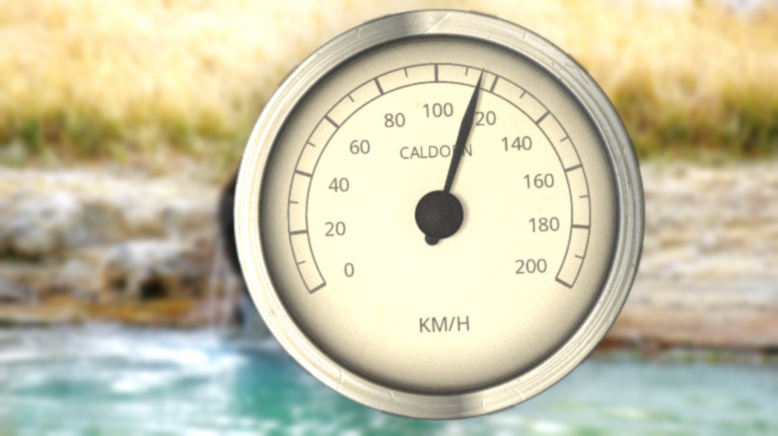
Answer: 115 km/h
